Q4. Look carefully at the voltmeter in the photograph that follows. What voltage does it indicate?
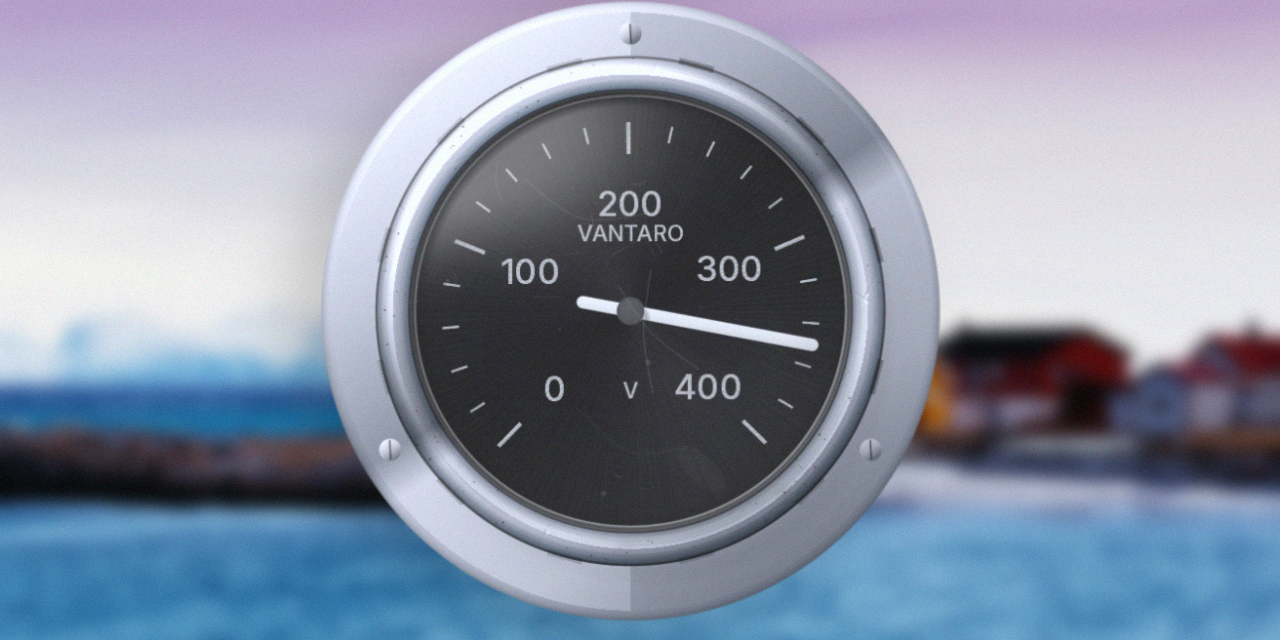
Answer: 350 V
